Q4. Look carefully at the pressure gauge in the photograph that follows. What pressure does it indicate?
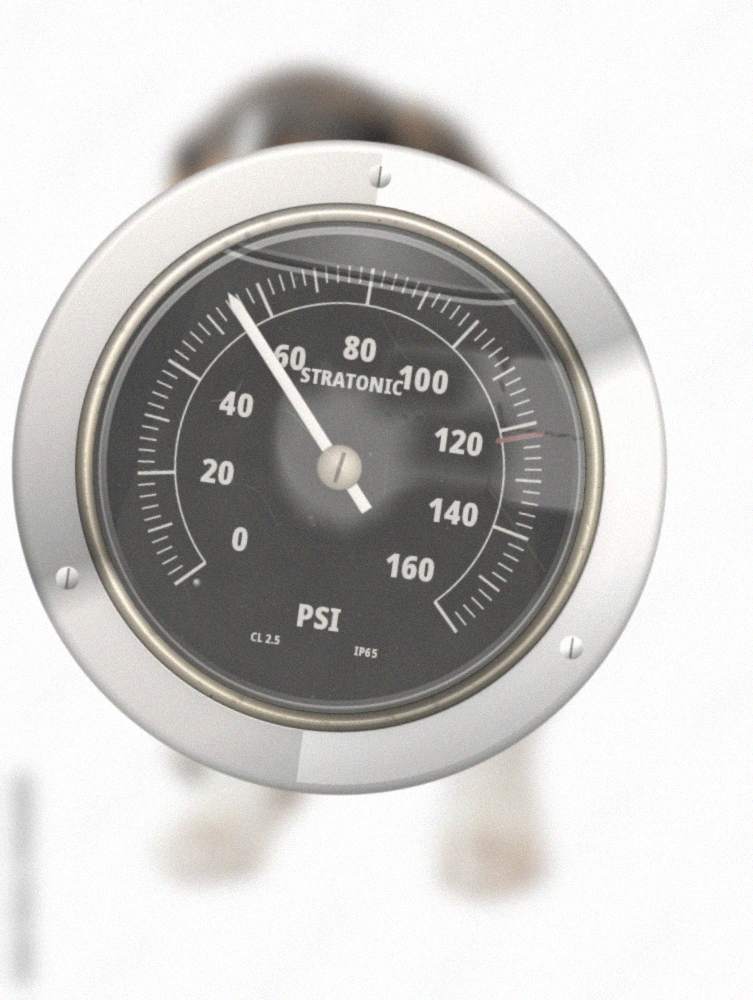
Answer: 55 psi
